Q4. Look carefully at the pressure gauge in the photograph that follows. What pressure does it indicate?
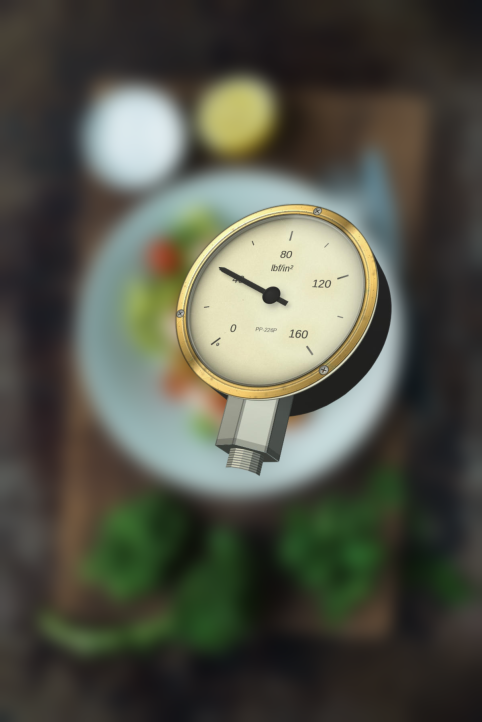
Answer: 40 psi
